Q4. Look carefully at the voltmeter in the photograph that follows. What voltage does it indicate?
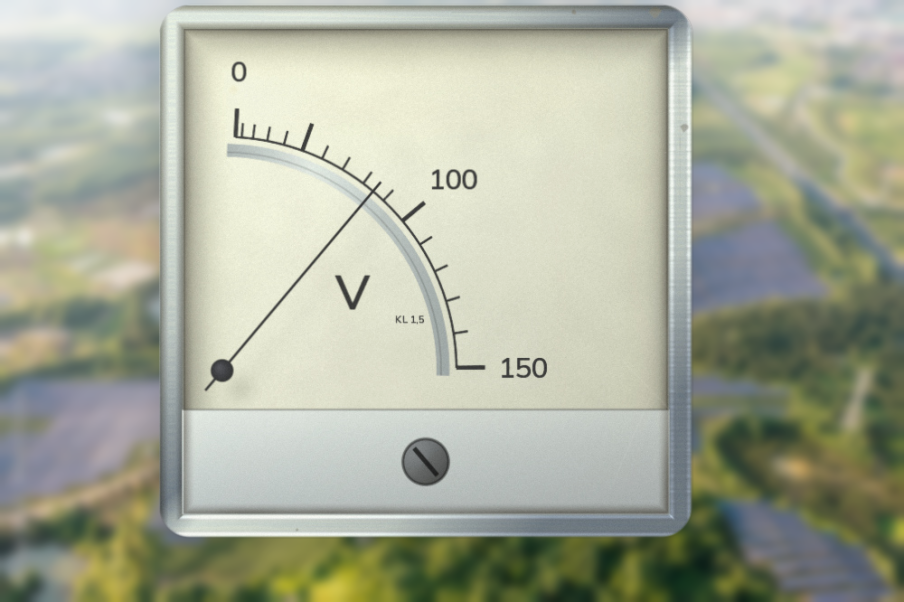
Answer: 85 V
